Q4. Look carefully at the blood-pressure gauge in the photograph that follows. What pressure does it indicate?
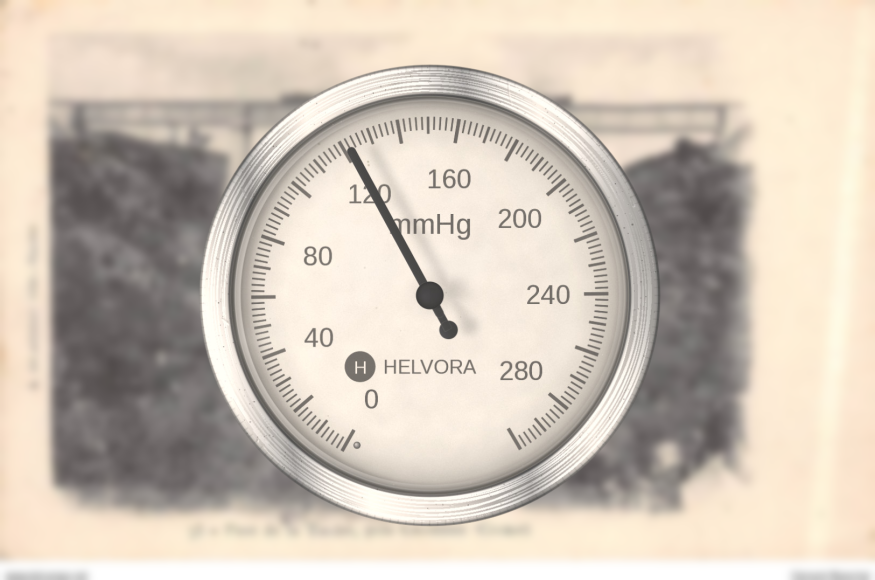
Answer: 122 mmHg
